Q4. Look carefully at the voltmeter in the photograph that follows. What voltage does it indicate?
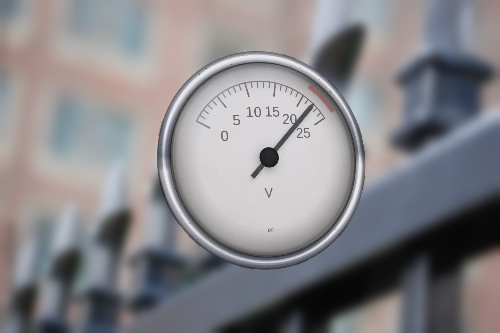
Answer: 22 V
